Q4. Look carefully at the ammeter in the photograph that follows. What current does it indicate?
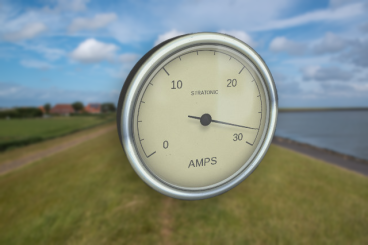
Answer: 28 A
